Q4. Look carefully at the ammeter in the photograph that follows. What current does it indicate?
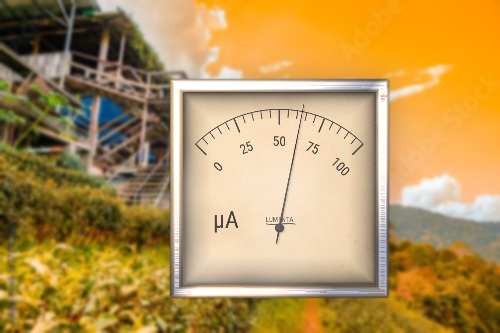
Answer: 62.5 µA
